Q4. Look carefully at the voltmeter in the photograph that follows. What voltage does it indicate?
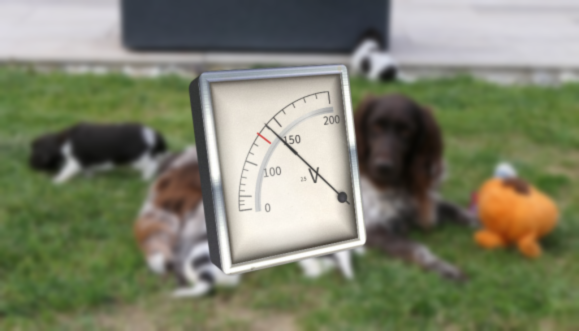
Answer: 140 V
